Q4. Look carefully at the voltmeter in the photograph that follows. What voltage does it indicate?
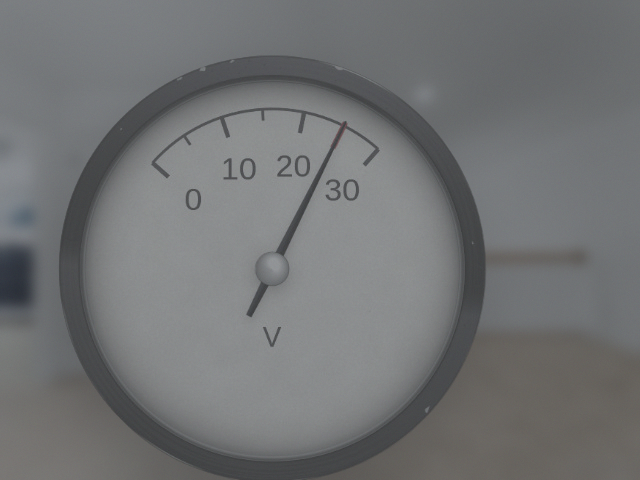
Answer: 25 V
